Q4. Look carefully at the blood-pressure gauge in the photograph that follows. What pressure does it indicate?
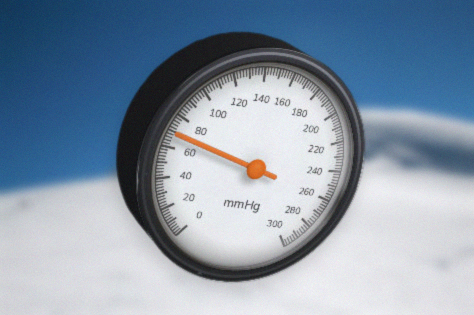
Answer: 70 mmHg
